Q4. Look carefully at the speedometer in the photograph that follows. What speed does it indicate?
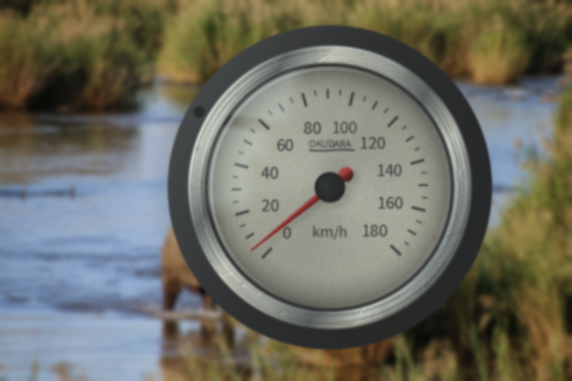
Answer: 5 km/h
